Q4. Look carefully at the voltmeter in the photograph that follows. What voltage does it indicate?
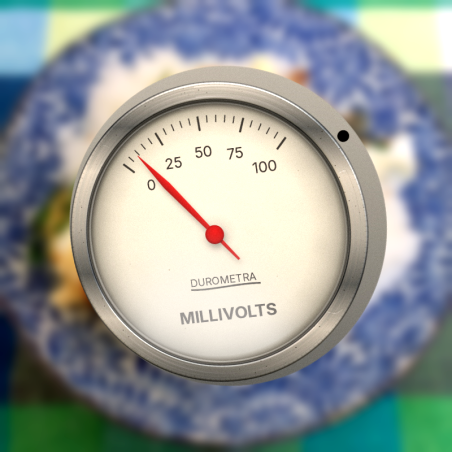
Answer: 10 mV
